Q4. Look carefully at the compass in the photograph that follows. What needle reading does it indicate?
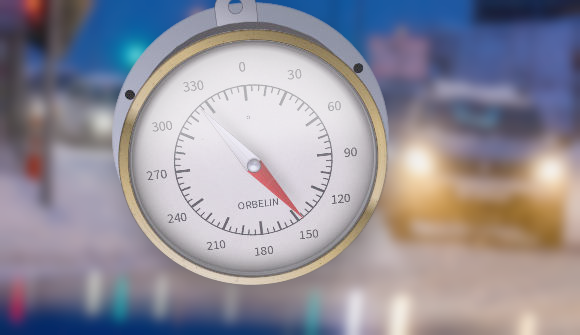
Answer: 145 °
